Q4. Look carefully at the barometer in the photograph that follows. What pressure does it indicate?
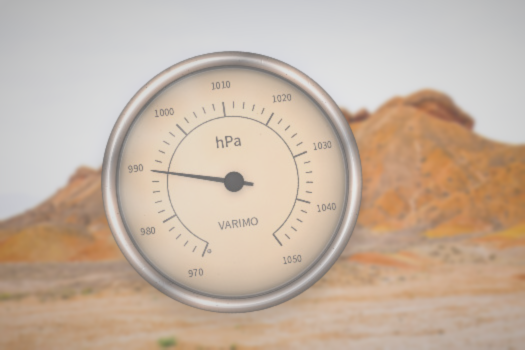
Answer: 990 hPa
